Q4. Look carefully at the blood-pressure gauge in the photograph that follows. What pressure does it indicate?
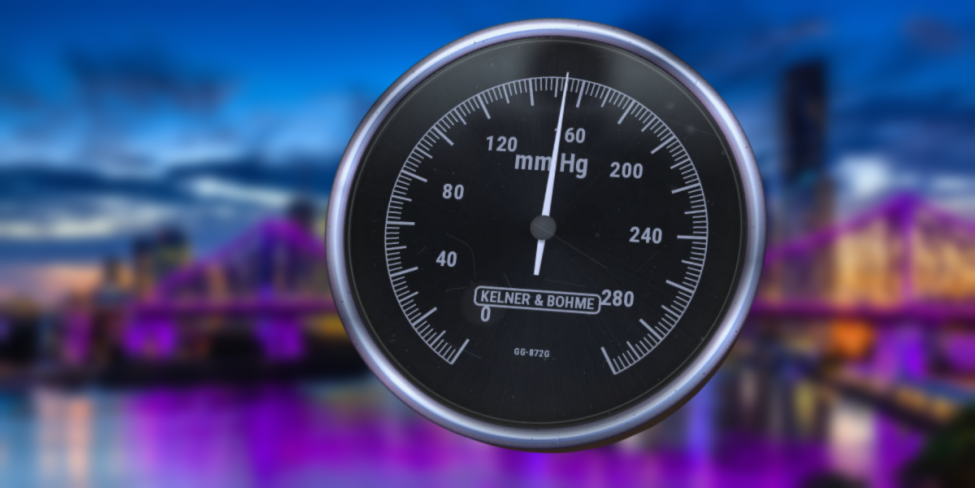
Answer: 154 mmHg
